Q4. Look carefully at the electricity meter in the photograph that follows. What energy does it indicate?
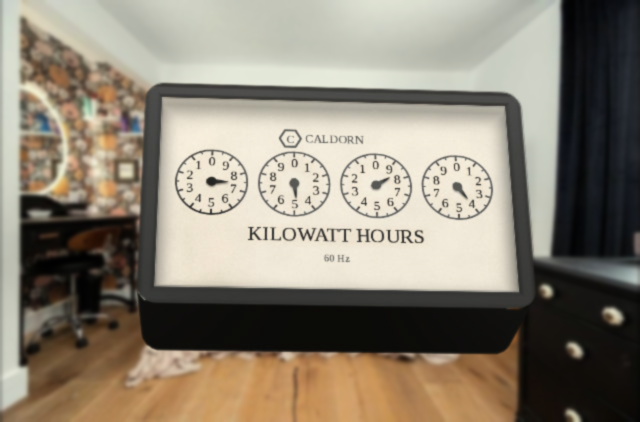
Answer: 7484 kWh
